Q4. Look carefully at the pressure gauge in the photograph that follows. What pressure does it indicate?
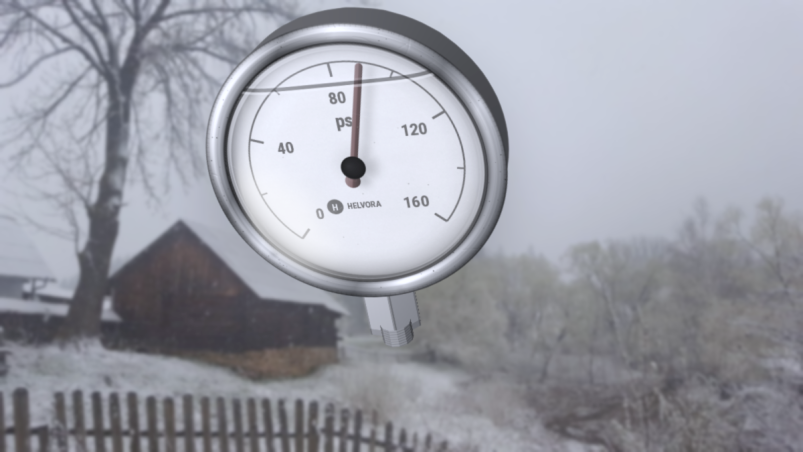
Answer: 90 psi
